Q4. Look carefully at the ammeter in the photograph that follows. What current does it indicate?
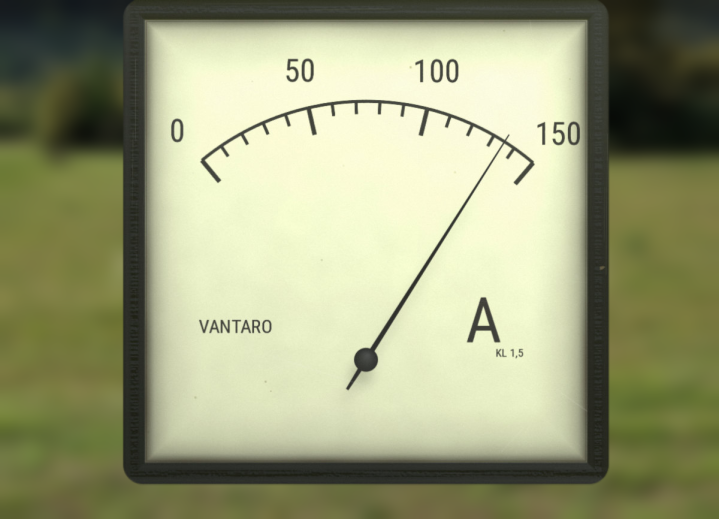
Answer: 135 A
